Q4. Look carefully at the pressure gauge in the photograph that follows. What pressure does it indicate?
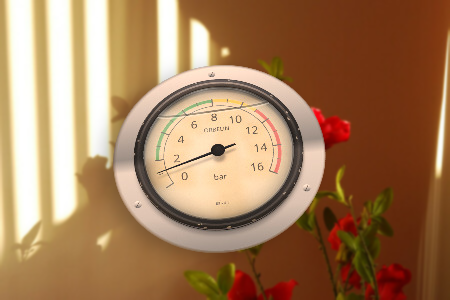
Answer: 1 bar
